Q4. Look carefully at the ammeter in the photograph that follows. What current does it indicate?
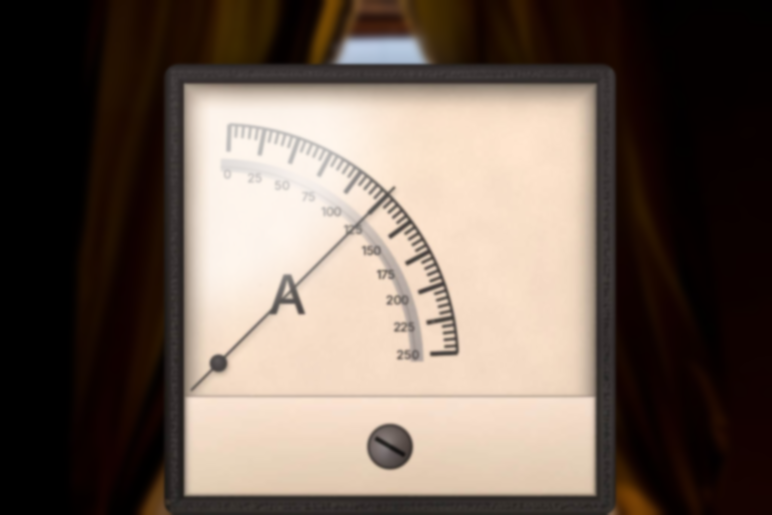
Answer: 125 A
